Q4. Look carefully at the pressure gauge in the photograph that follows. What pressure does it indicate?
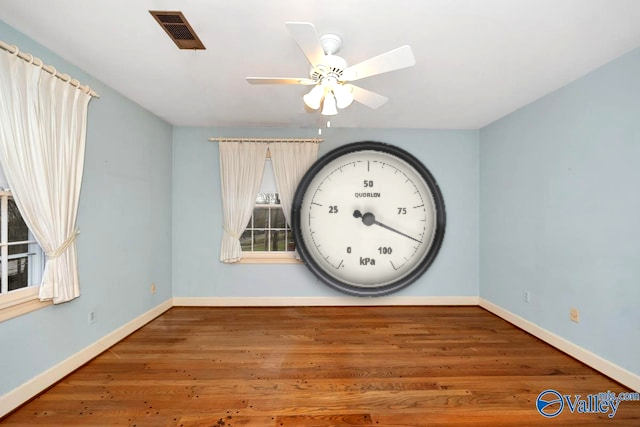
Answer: 87.5 kPa
